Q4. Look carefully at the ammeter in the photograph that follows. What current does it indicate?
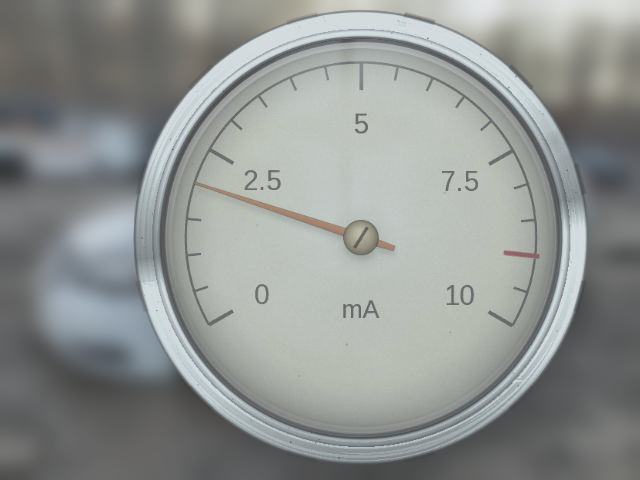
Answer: 2 mA
